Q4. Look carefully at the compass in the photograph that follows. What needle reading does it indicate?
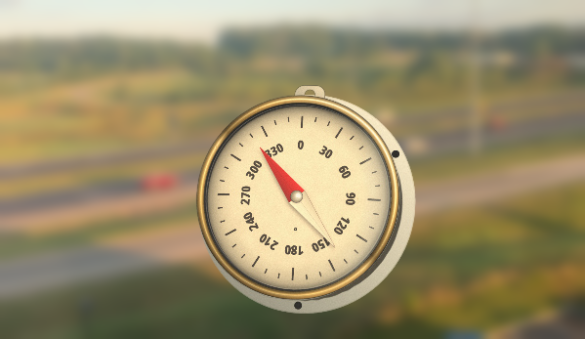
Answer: 320 °
